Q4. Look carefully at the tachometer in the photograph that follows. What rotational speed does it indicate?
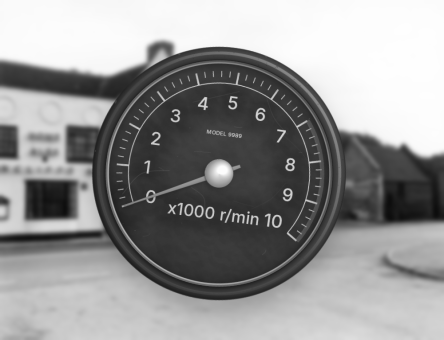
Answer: 0 rpm
